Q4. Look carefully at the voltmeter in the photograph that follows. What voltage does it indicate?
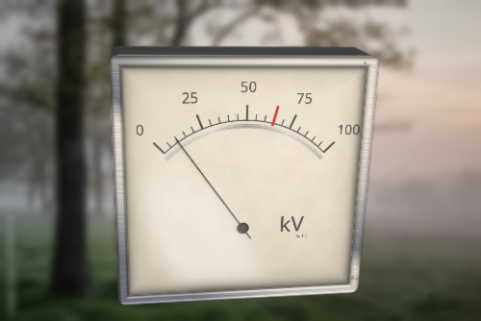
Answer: 10 kV
